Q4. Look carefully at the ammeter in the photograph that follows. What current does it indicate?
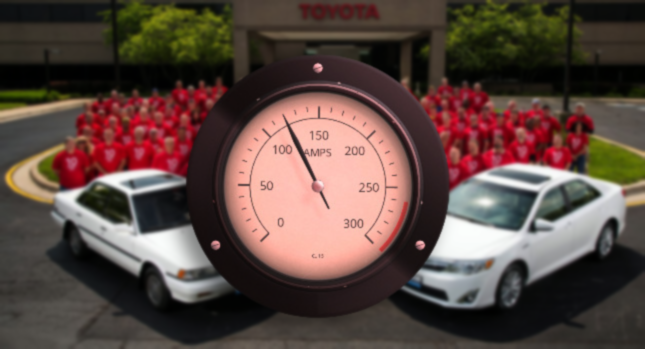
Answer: 120 A
